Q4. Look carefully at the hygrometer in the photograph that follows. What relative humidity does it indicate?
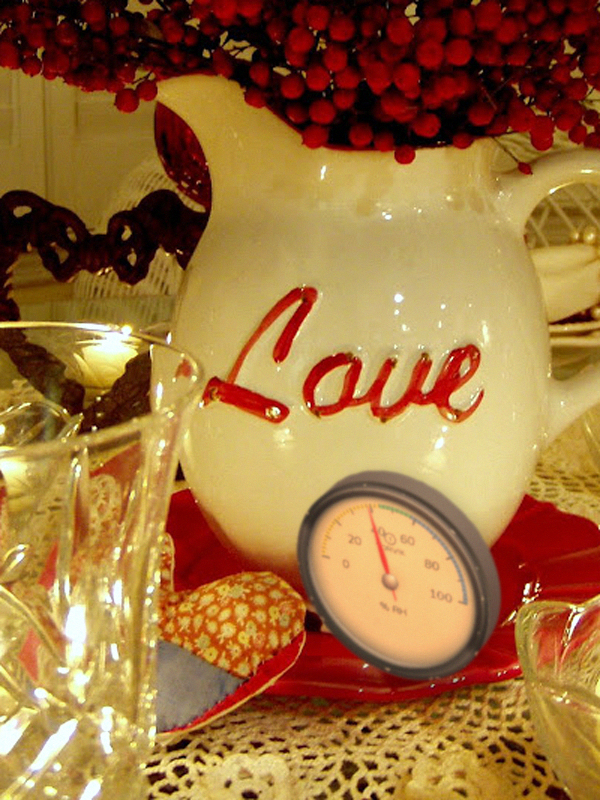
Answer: 40 %
